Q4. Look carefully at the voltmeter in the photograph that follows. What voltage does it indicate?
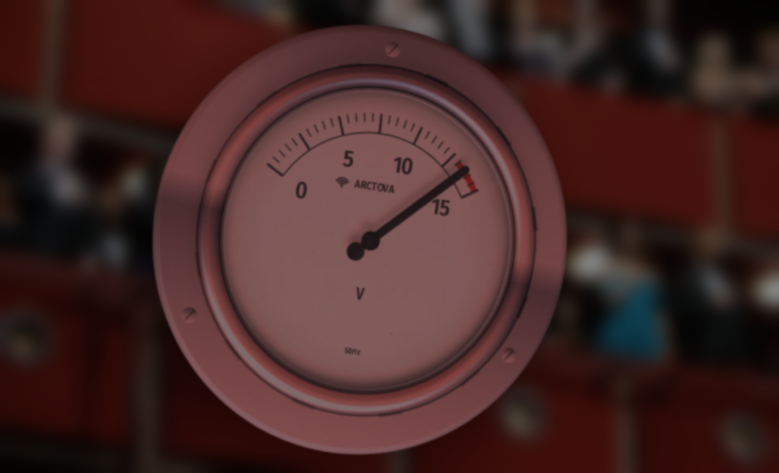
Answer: 13.5 V
